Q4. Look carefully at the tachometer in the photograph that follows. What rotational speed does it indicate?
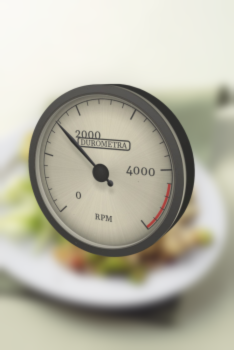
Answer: 1600 rpm
